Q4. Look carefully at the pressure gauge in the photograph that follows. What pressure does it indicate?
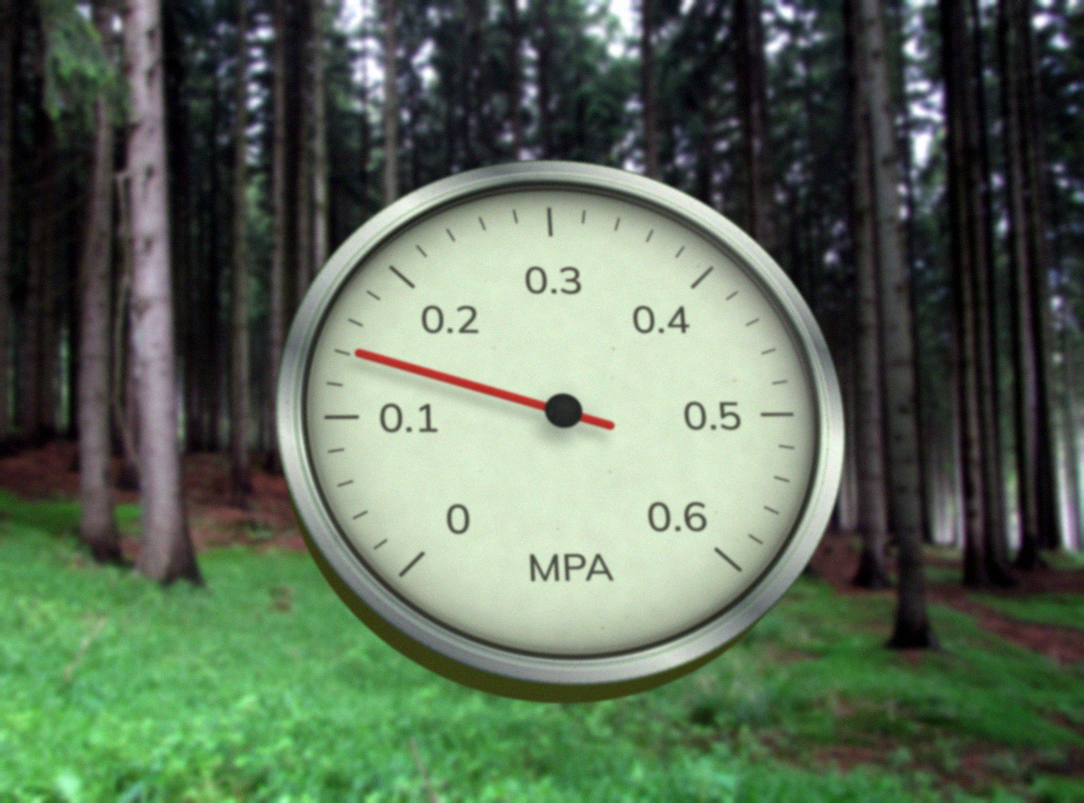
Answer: 0.14 MPa
